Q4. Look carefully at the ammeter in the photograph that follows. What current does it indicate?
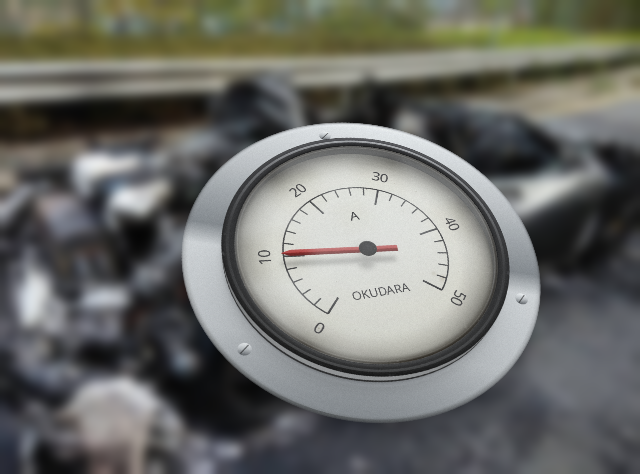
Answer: 10 A
